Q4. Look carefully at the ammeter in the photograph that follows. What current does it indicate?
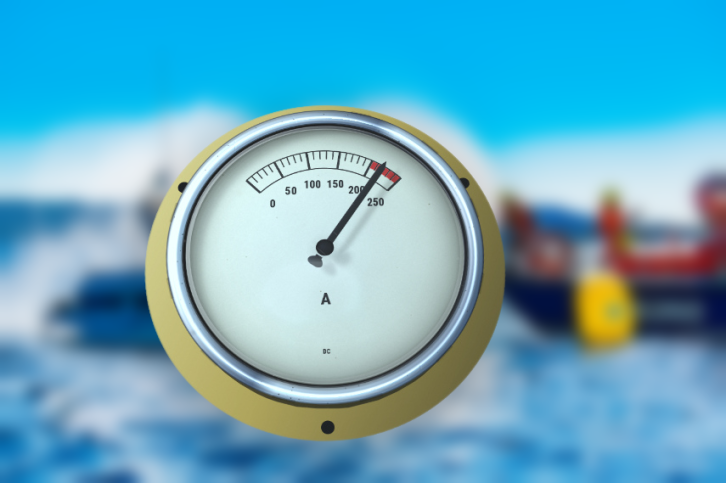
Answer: 220 A
